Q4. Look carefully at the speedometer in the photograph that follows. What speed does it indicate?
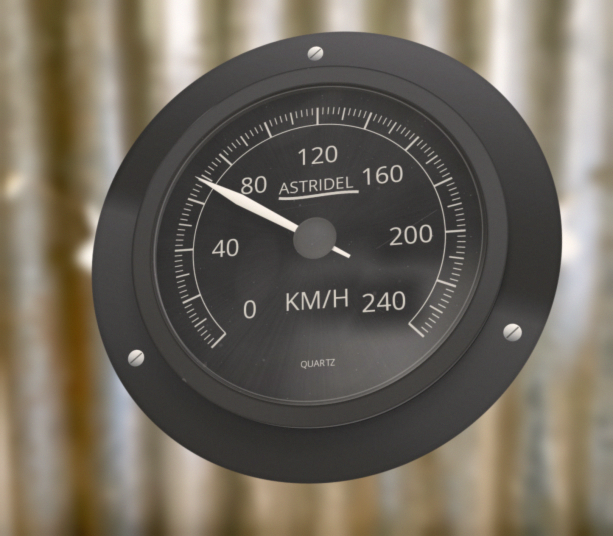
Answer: 68 km/h
